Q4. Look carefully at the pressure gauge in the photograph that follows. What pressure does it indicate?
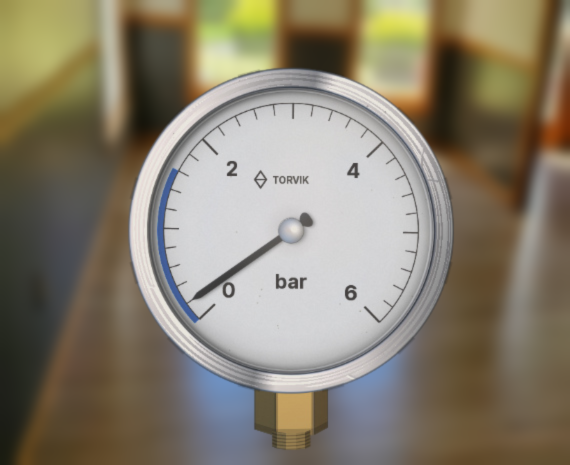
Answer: 0.2 bar
